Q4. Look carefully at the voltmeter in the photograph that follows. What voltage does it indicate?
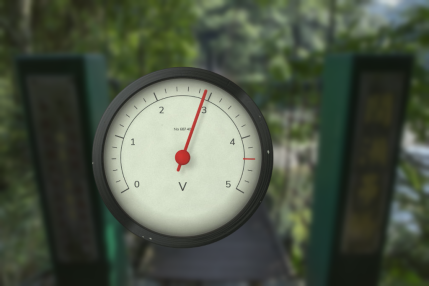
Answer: 2.9 V
